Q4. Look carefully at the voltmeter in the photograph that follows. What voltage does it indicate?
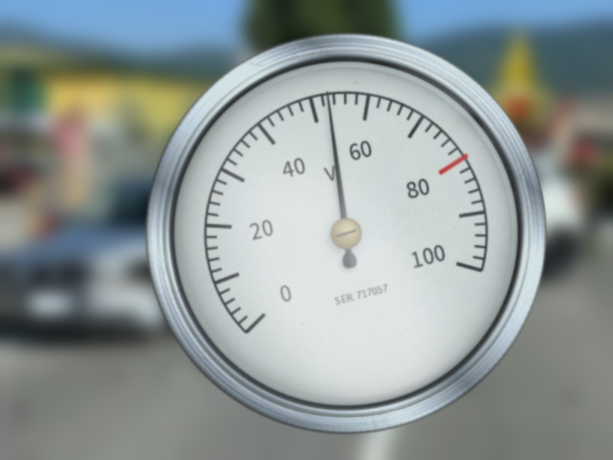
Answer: 53 V
